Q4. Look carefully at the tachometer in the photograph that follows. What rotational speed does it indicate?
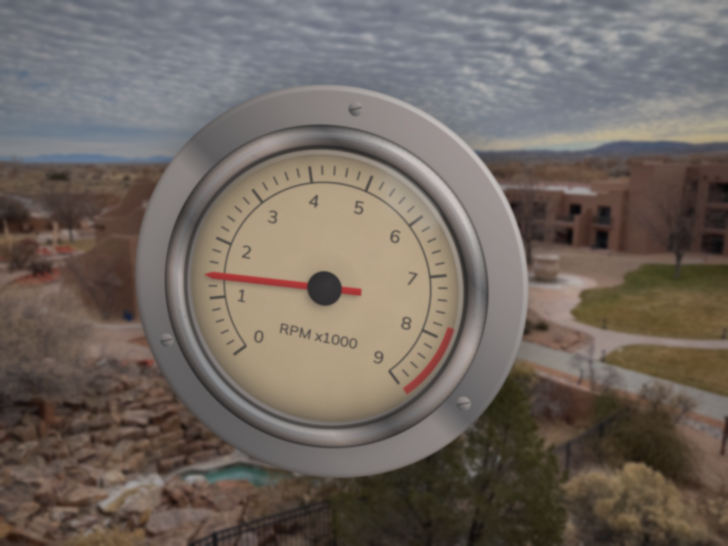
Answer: 1400 rpm
